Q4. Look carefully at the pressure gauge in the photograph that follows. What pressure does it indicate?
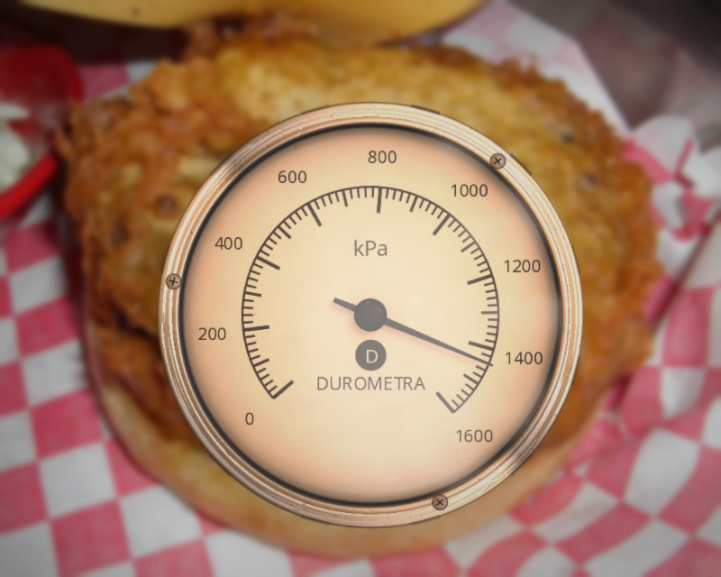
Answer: 1440 kPa
